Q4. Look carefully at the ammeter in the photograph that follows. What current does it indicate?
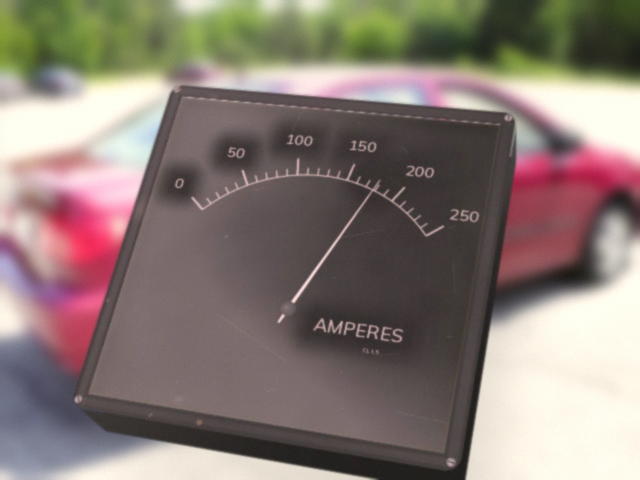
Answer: 180 A
